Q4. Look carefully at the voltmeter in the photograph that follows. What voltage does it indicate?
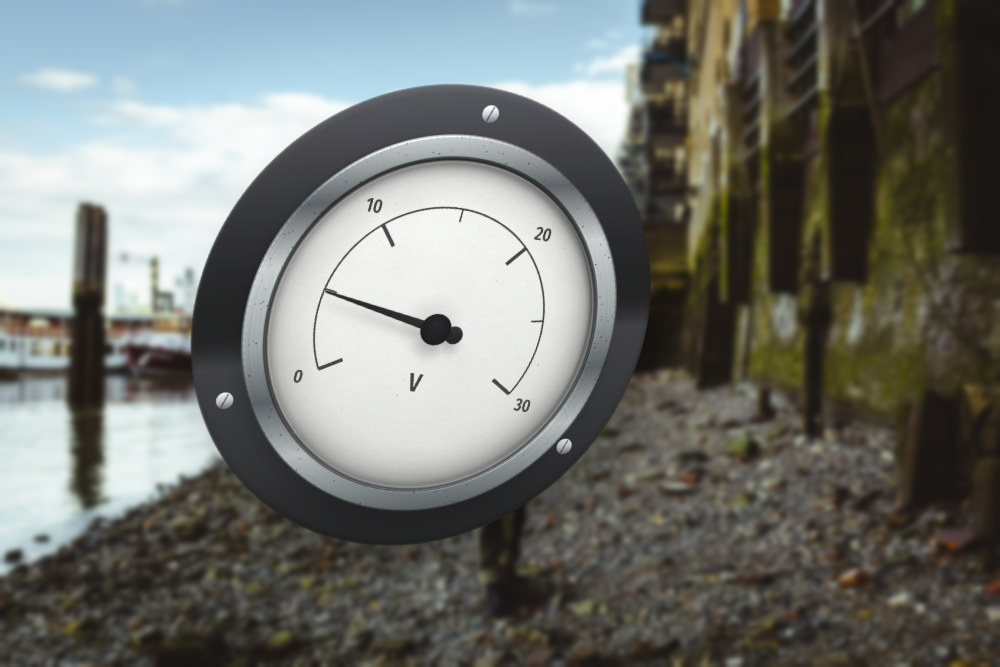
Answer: 5 V
